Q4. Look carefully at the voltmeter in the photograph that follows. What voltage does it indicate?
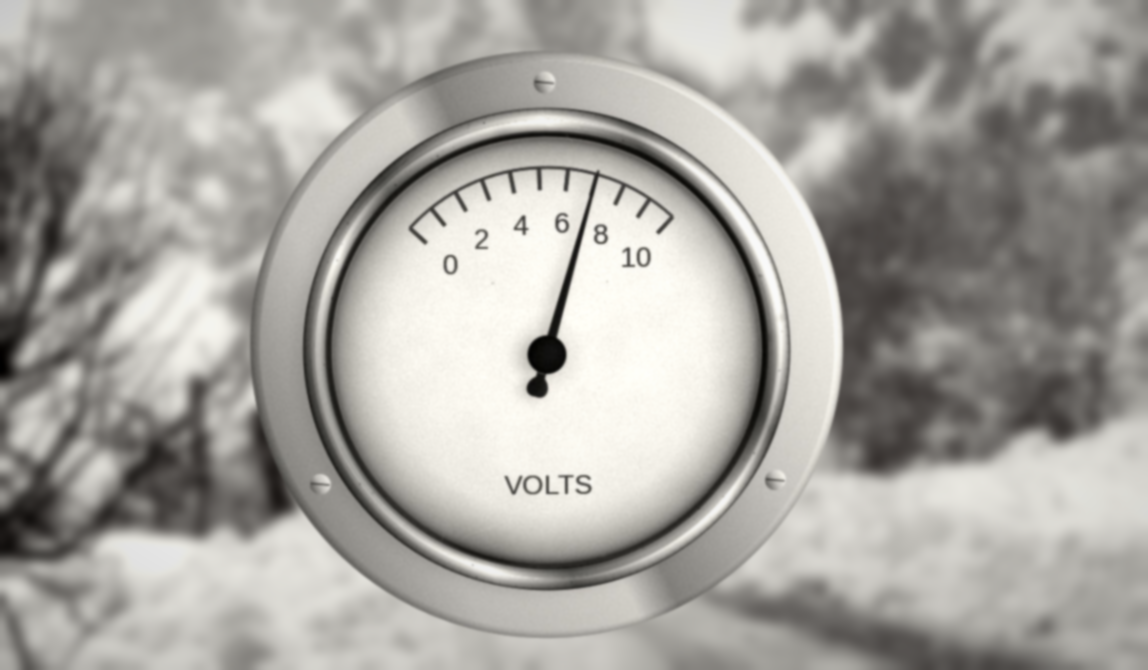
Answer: 7 V
